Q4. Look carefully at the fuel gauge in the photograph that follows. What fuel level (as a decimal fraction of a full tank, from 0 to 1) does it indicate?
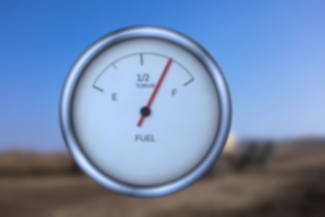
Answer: 0.75
